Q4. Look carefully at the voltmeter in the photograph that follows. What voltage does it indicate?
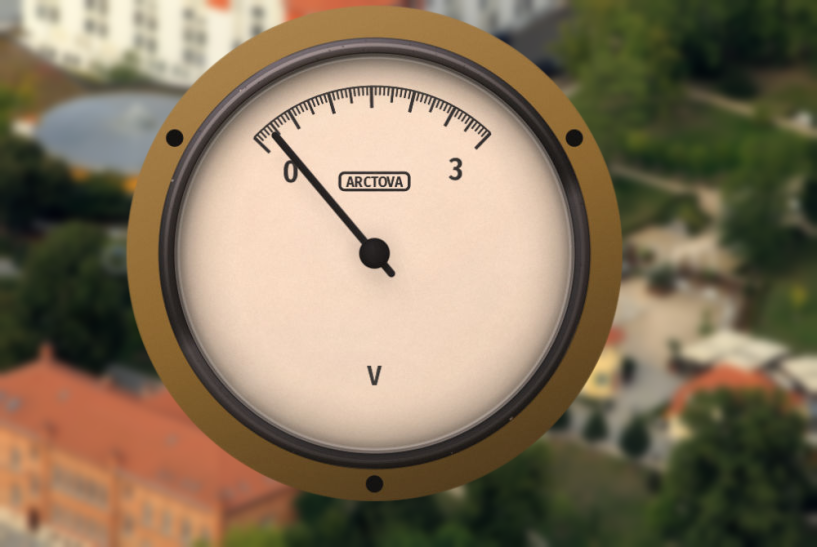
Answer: 0.2 V
